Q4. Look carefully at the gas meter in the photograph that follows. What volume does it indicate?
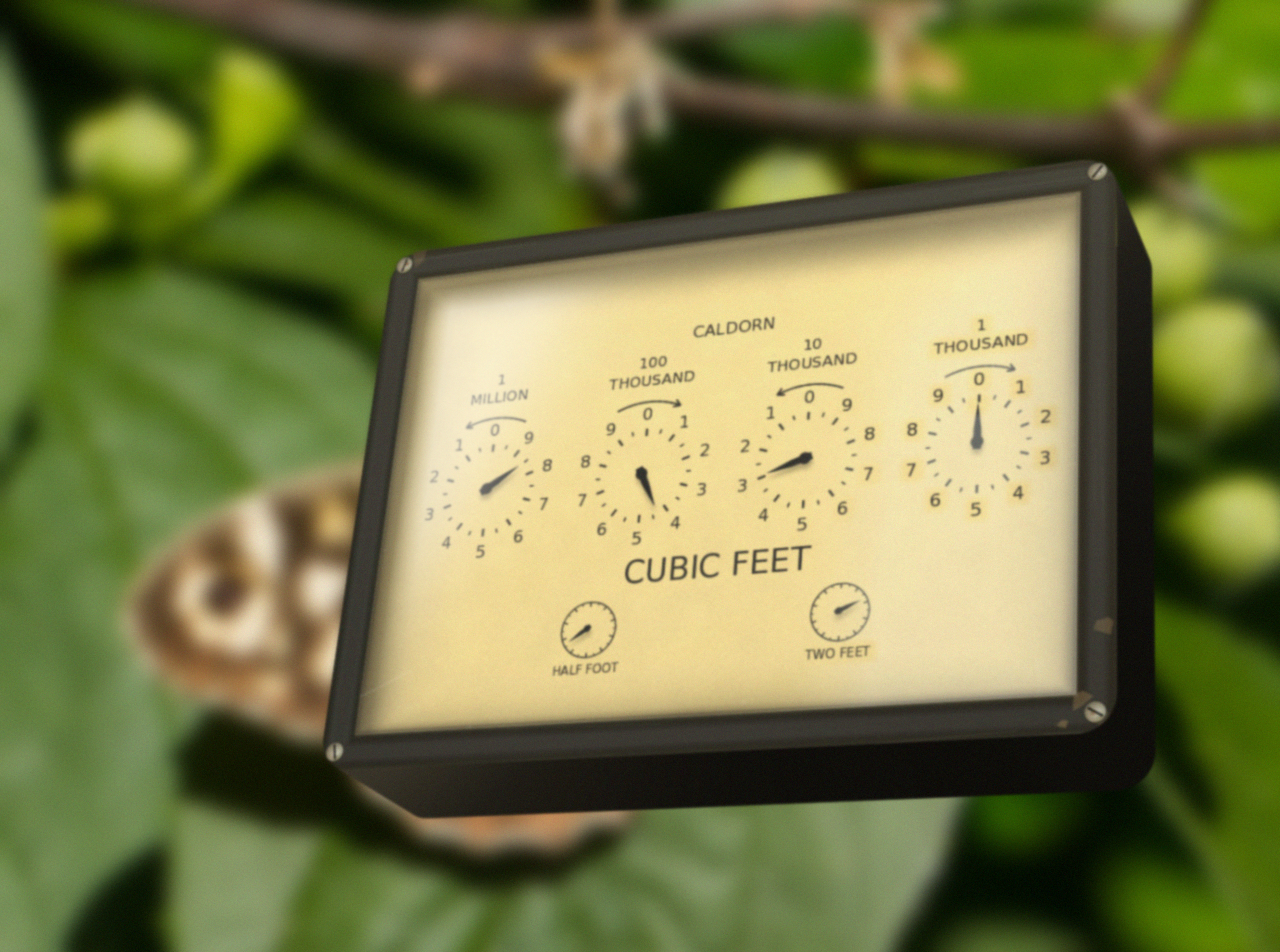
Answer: 843000 ft³
